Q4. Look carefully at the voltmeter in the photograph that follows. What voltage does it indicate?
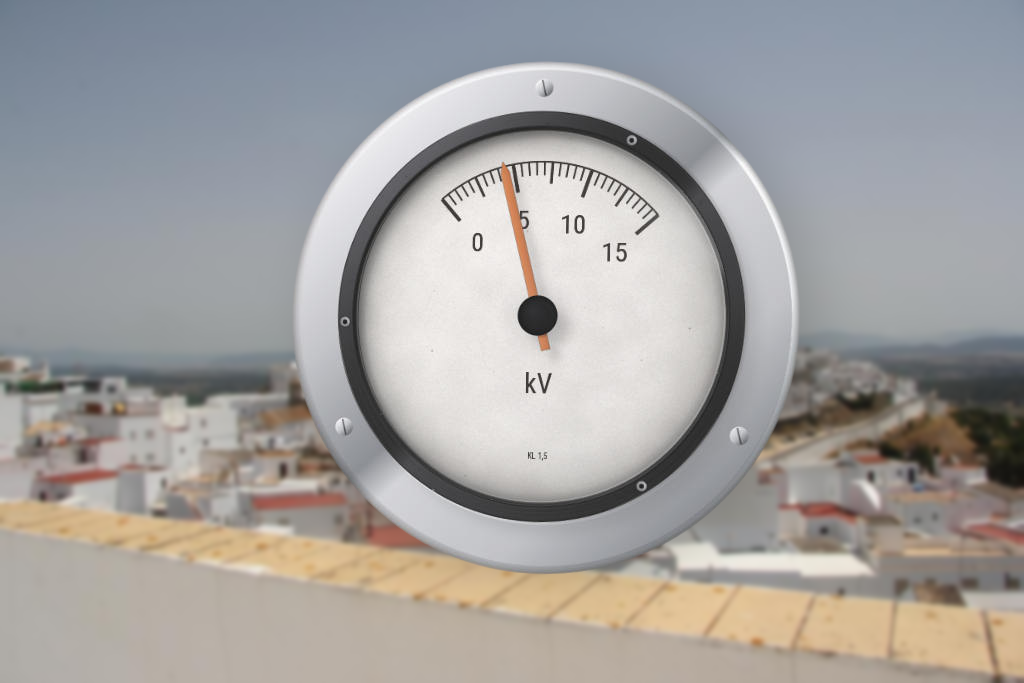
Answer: 4.5 kV
